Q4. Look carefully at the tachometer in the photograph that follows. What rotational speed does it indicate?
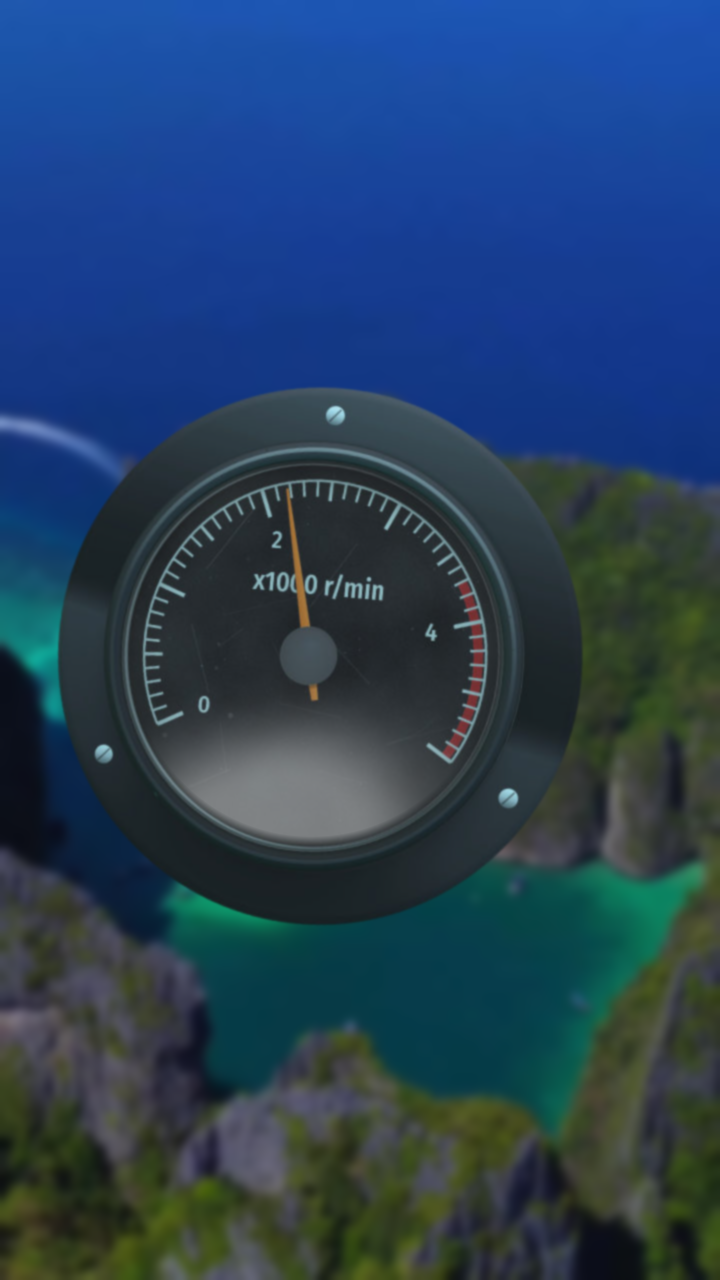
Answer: 2200 rpm
